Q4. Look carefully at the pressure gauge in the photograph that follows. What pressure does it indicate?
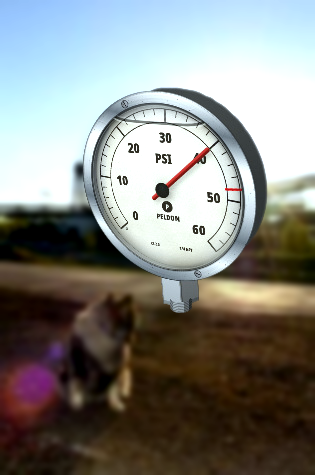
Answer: 40 psi
